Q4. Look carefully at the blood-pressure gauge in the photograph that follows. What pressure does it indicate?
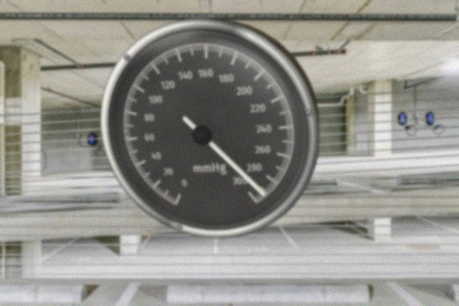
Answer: 290 mmHg
